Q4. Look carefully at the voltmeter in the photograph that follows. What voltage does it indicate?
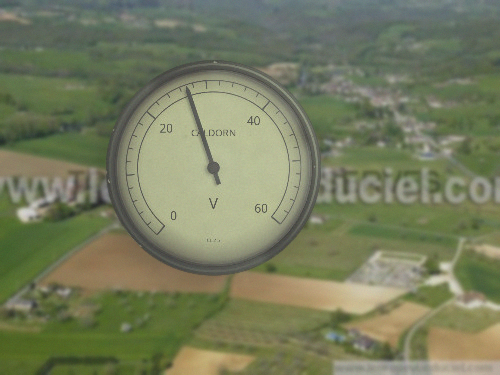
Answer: 27 V
